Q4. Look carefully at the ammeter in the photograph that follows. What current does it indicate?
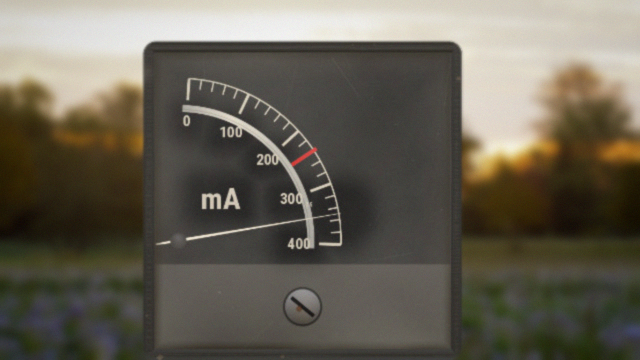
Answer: 350 mA
